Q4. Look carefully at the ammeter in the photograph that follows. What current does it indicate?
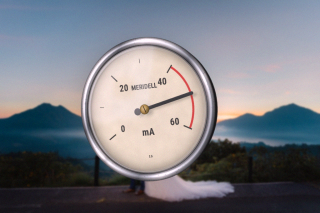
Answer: 50 mA
